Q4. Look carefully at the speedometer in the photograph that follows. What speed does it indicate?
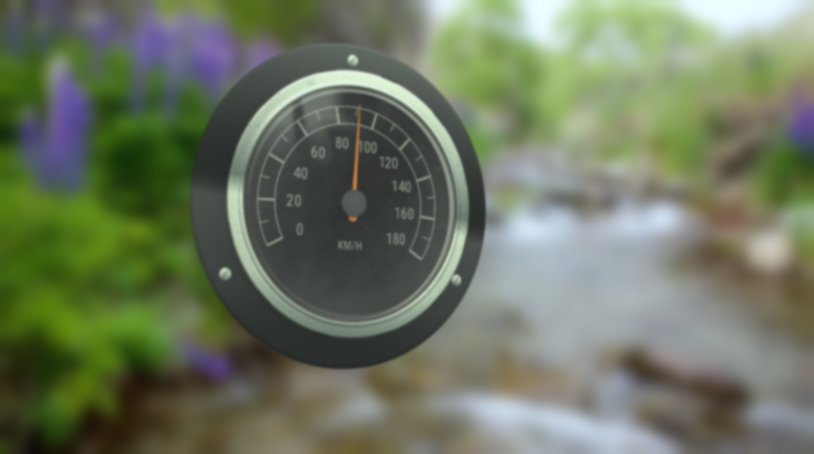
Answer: 90 km/h
